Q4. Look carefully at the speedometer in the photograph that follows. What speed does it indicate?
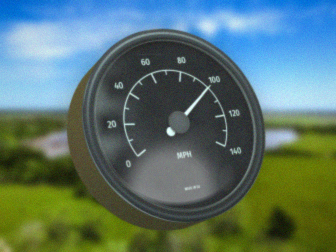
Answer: 100 mph
